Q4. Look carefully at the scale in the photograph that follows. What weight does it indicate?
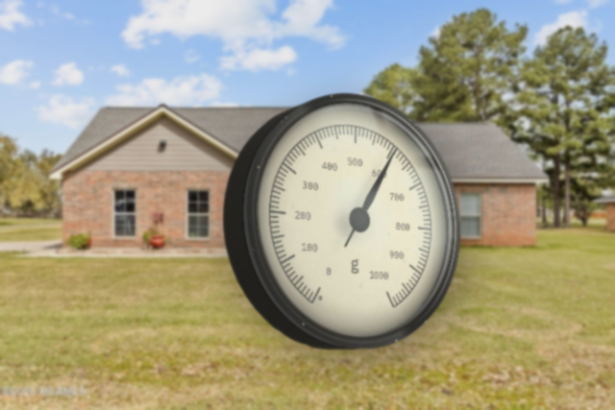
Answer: 600 g
